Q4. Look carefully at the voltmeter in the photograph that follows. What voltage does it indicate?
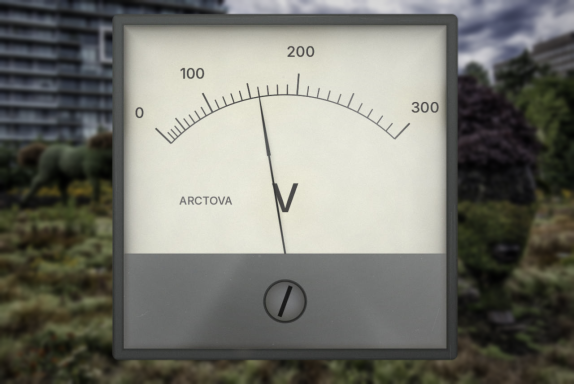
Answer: 160 V
